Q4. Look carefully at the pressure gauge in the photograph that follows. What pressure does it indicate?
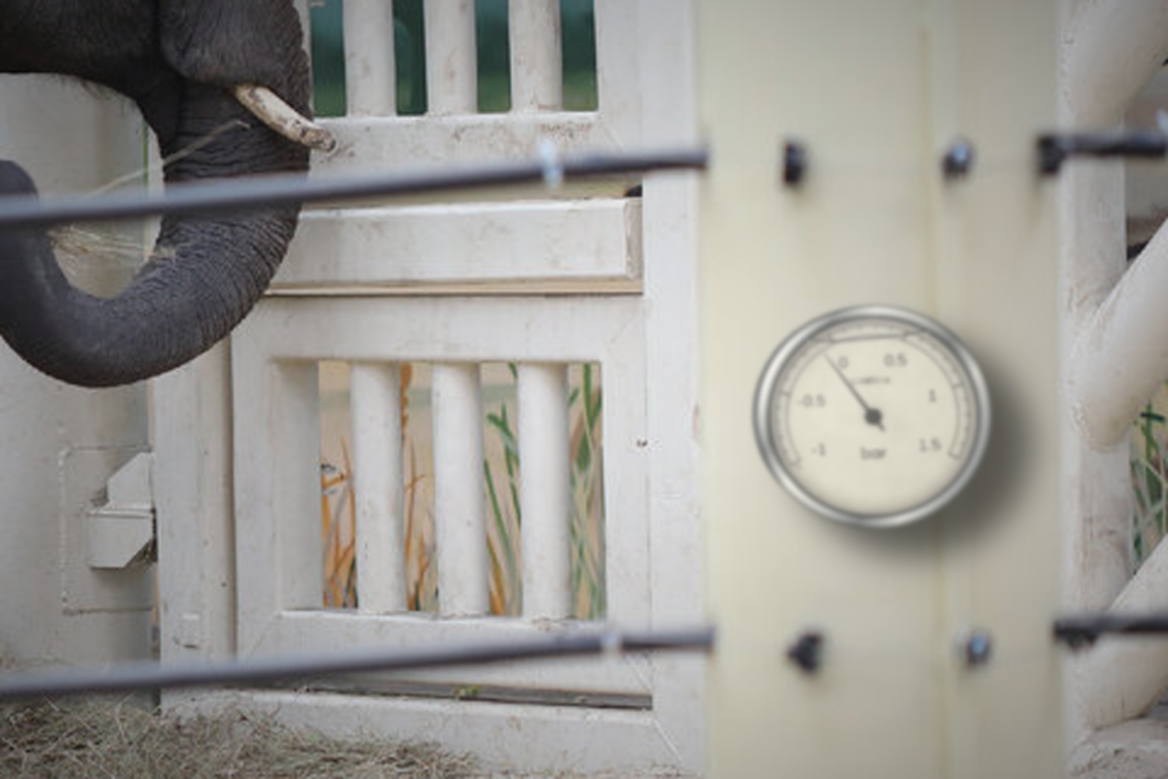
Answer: -0.1 bar
